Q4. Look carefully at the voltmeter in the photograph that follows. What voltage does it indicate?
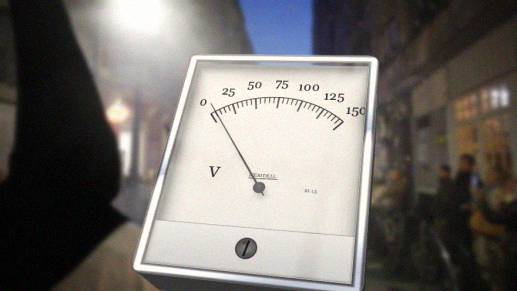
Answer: 5 V
